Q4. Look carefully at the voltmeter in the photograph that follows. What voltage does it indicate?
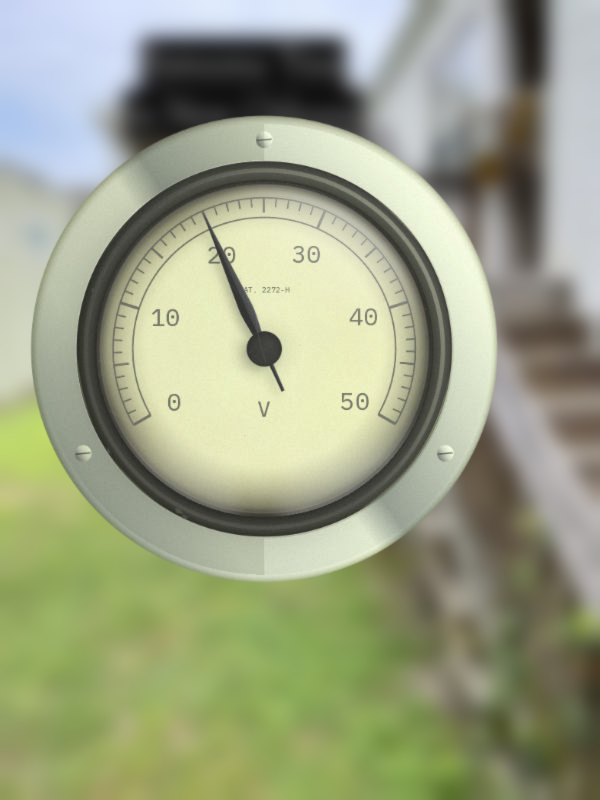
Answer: 20 V
